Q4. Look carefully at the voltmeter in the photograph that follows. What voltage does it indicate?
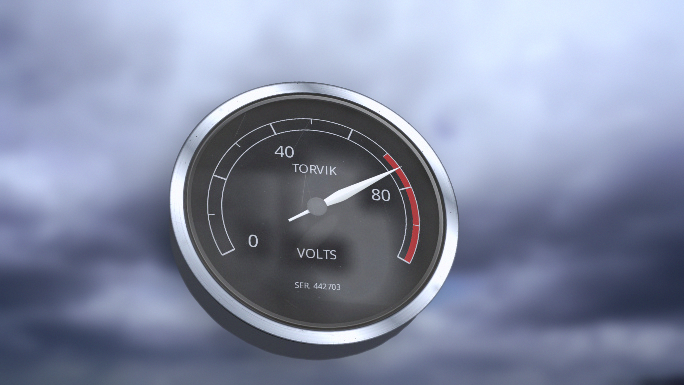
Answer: 75 V
